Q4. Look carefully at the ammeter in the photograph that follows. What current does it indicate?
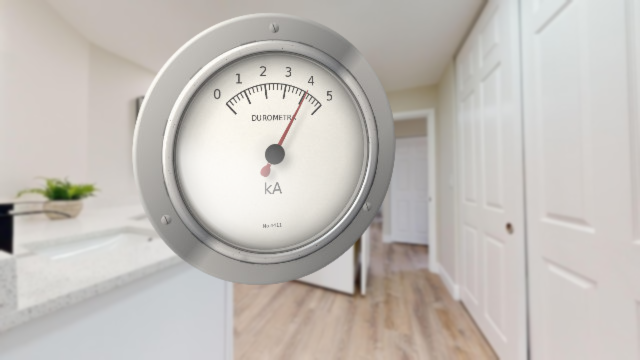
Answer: 4 kA
